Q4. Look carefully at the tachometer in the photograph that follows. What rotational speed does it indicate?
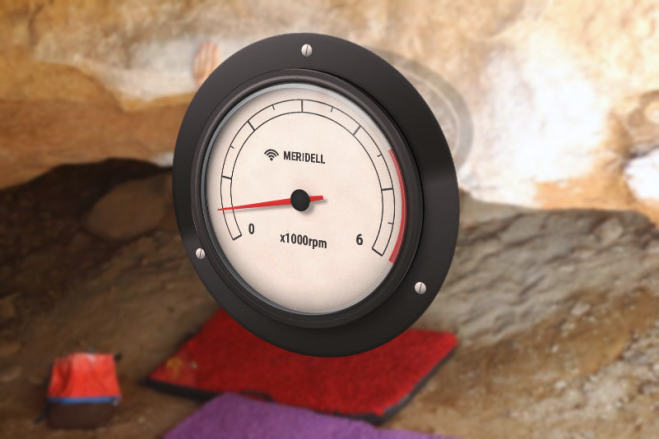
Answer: 500 rpm
